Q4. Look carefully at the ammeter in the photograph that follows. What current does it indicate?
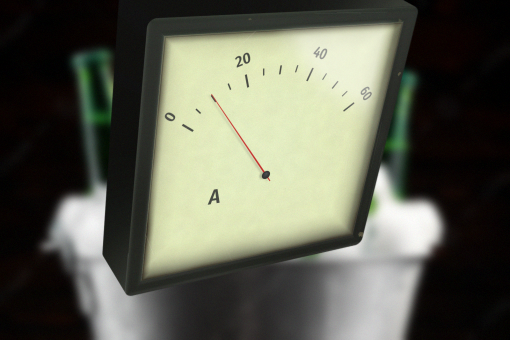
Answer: 10 A
